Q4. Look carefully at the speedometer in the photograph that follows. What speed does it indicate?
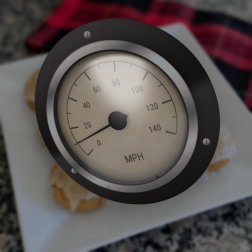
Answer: 10 mph
